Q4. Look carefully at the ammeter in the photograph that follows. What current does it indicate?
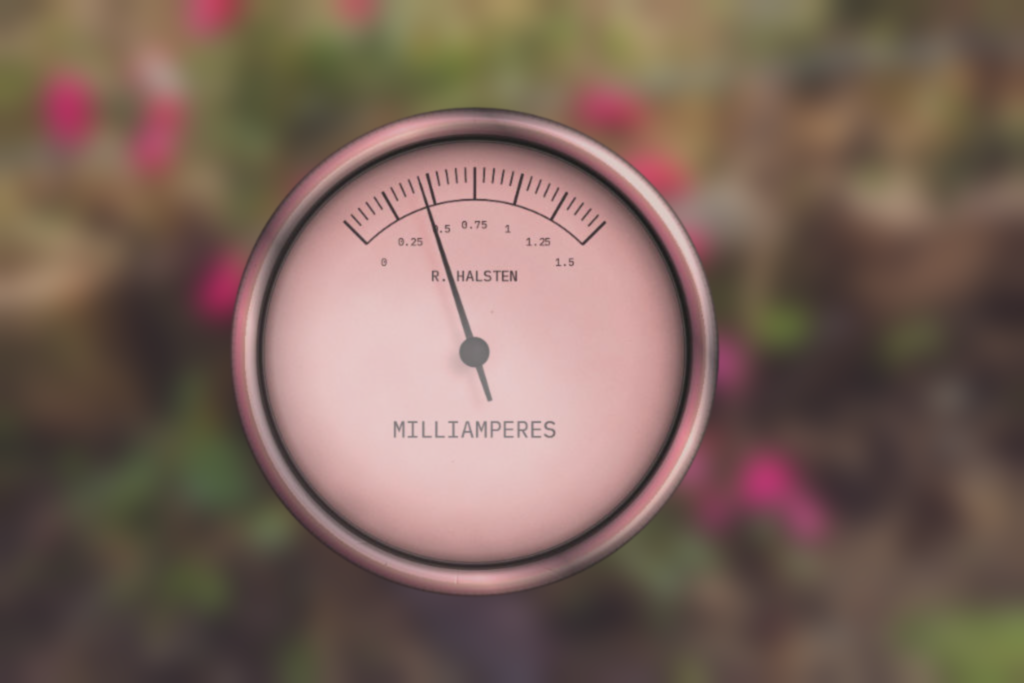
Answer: 0.45 mA
